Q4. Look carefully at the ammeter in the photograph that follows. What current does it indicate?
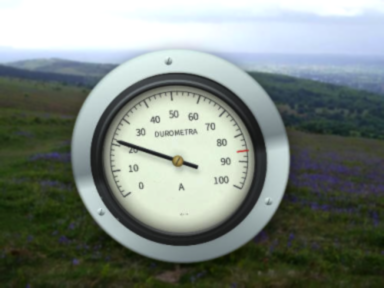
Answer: 22 A
